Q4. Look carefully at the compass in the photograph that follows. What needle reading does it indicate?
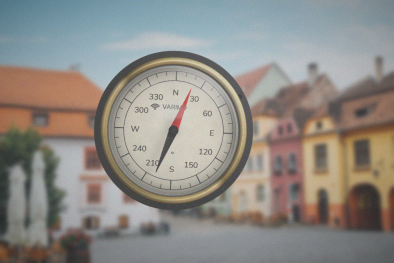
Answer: 20 °
